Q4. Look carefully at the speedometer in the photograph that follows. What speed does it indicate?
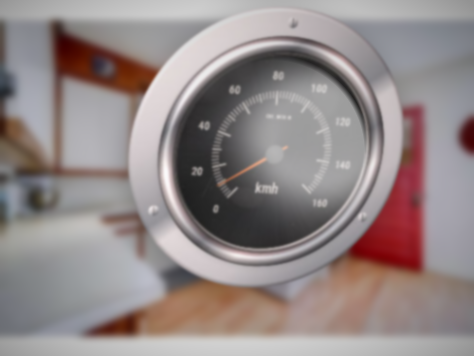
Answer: 10 km/h
